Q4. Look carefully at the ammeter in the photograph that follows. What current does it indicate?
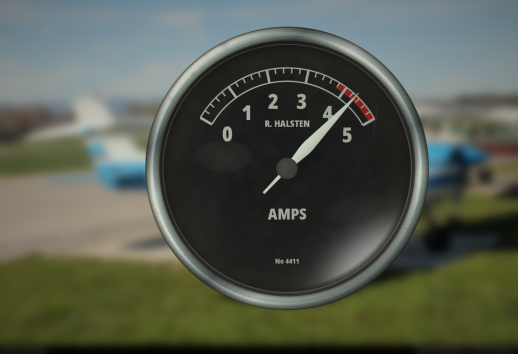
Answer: 4.3 A
